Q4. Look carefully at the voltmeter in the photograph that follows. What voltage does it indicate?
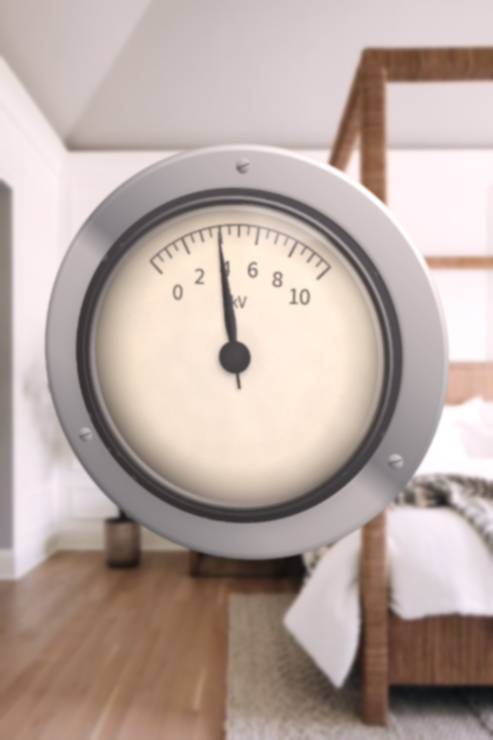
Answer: 4 kV
